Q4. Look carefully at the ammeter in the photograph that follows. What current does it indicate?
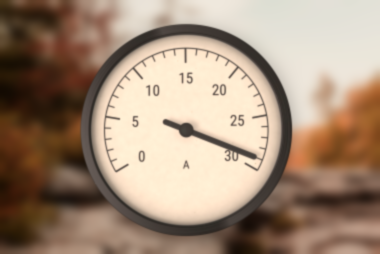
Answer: 29 A
